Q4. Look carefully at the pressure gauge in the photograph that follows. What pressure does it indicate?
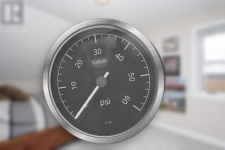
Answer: 0 psi
